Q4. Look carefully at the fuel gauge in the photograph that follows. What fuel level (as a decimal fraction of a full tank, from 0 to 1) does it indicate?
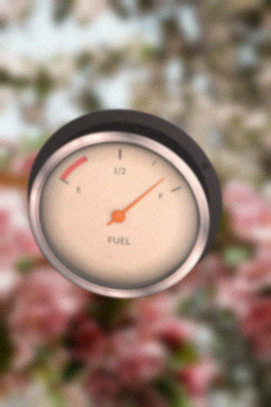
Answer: 0.875
